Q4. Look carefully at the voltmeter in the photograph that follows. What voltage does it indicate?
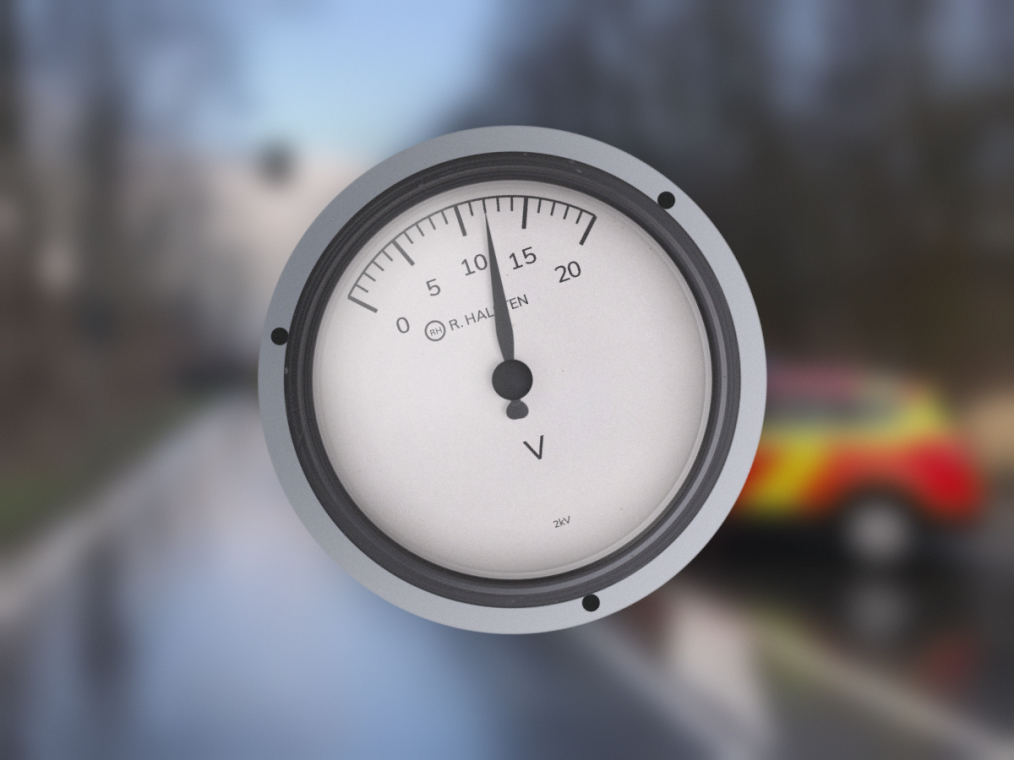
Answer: 12 V
